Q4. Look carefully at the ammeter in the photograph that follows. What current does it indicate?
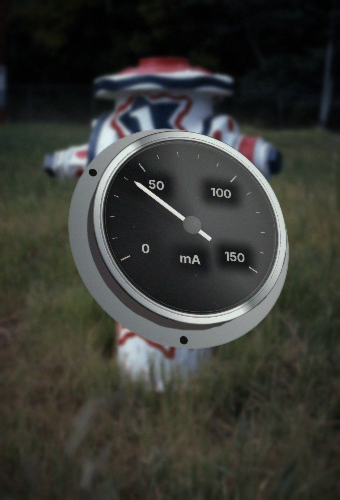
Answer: 40 mA
